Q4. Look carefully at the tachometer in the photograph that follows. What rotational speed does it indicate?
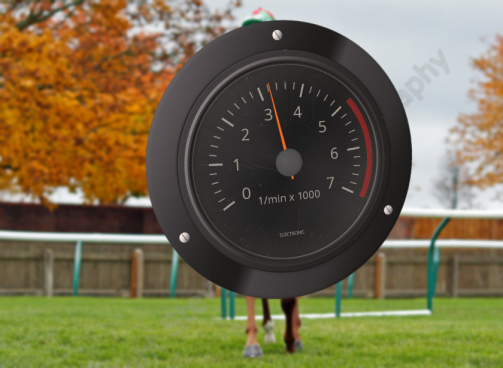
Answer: 3200 rpm
